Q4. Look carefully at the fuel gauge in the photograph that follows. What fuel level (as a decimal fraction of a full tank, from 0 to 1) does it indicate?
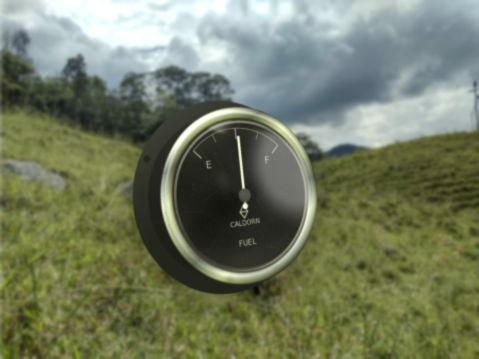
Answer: 0.5
